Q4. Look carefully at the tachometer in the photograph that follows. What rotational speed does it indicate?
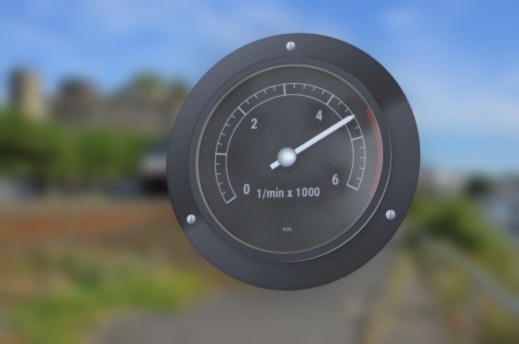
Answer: 4600 rpm
